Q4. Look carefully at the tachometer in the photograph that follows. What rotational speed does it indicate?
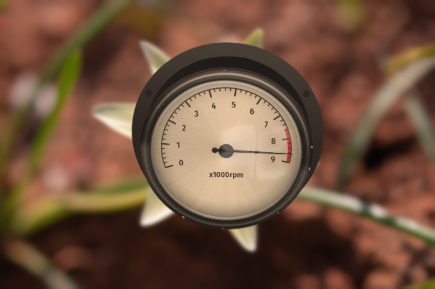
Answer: 8600 rpm
